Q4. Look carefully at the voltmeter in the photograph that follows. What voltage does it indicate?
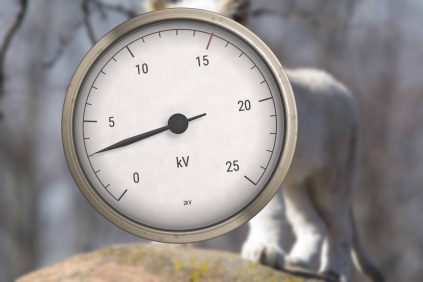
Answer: 3 kV
